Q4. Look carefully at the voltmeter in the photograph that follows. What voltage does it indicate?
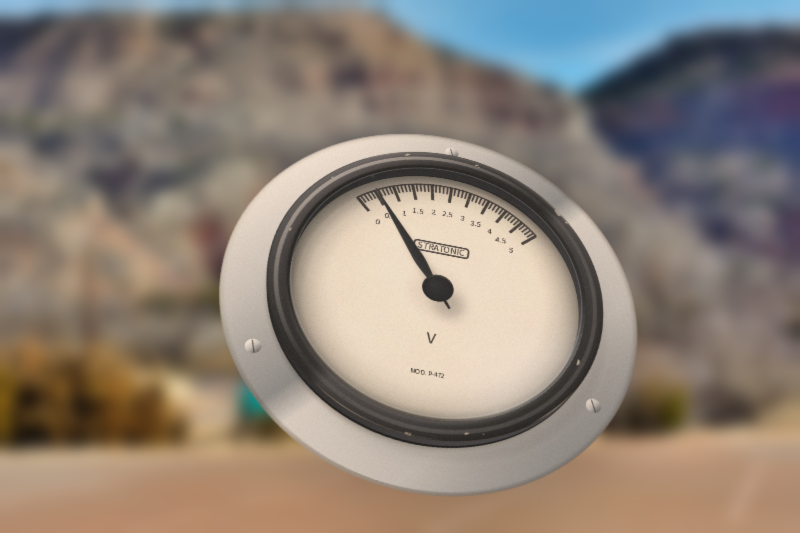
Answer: 0.5 V
